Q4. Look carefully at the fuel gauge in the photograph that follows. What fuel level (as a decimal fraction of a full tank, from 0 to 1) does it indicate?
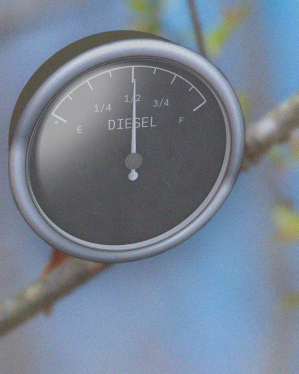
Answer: 0.5
